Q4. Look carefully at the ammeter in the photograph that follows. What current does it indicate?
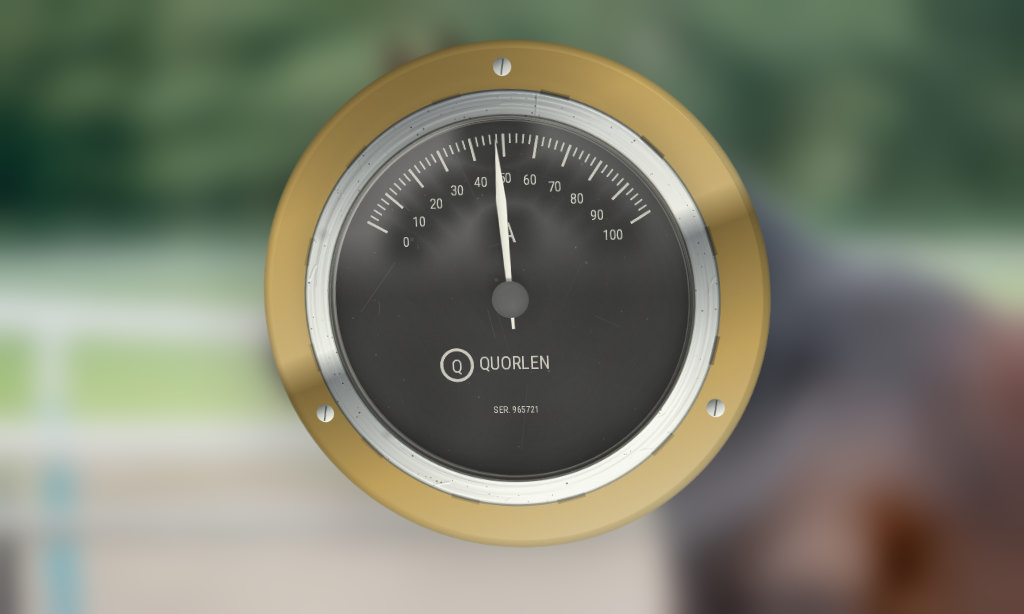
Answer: 48 A
